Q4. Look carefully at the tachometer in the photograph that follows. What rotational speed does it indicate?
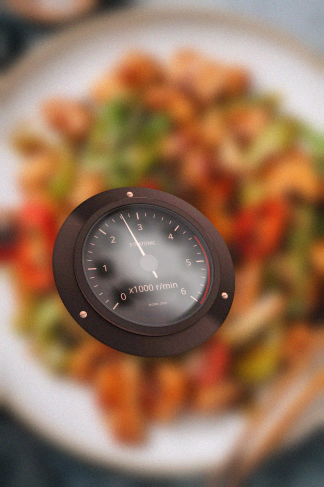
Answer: 2600 rpm
